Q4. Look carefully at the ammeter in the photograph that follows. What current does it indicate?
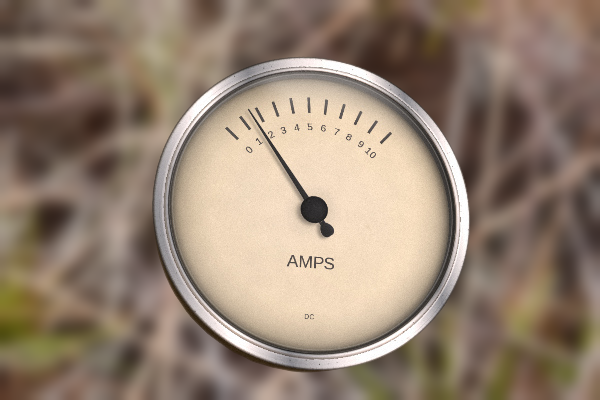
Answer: 1.5 A
